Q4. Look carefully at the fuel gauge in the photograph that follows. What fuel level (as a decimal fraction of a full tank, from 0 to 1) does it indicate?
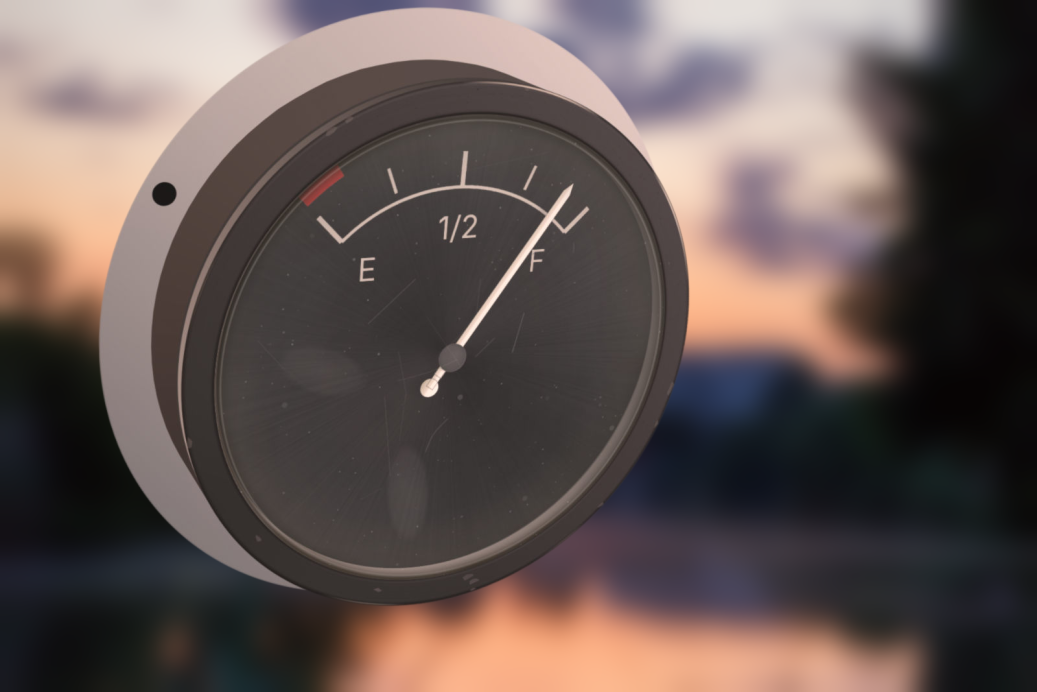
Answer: 0.875
